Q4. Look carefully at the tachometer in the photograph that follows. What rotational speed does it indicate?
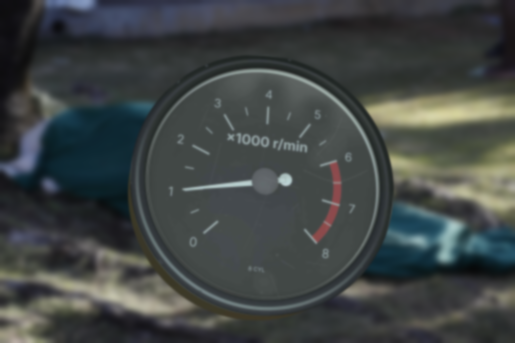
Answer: 1000 rpm
